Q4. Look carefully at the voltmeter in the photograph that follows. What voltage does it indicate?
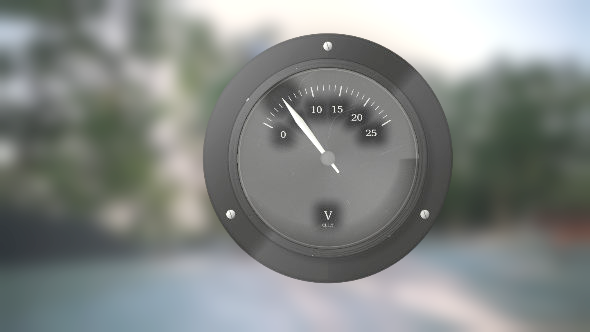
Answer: 5 V
